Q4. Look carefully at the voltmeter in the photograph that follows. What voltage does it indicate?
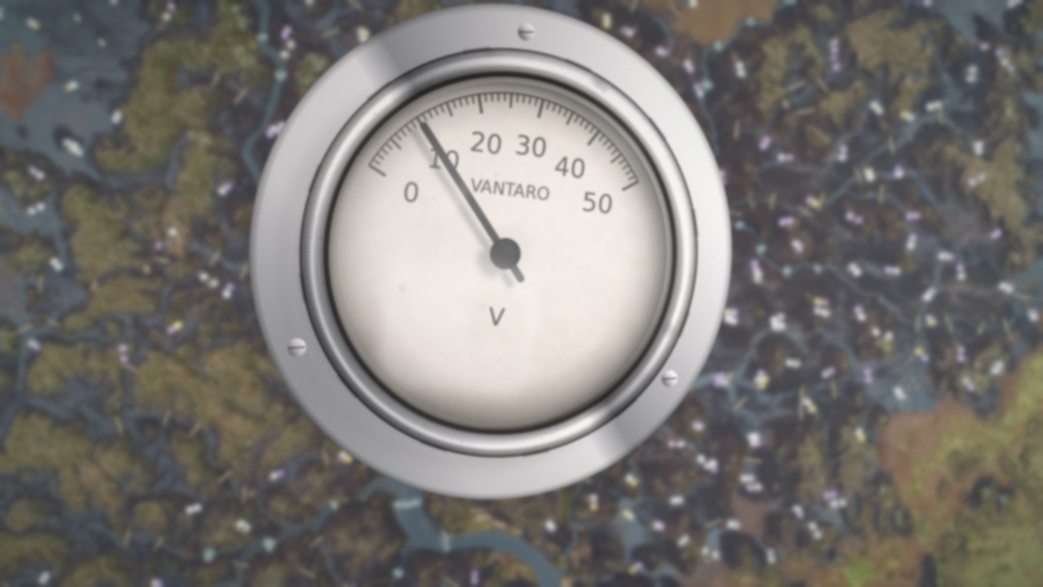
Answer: 10 V
